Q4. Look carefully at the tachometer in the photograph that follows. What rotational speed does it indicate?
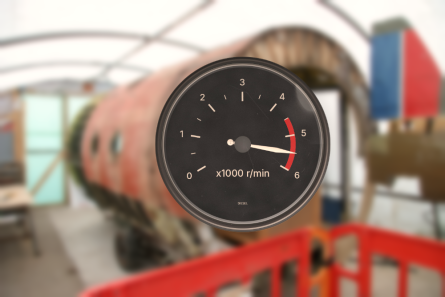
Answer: 5500 rpm
